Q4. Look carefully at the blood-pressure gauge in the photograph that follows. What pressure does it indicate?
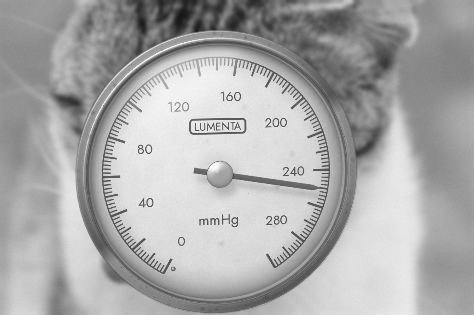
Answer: 250 mmHg
